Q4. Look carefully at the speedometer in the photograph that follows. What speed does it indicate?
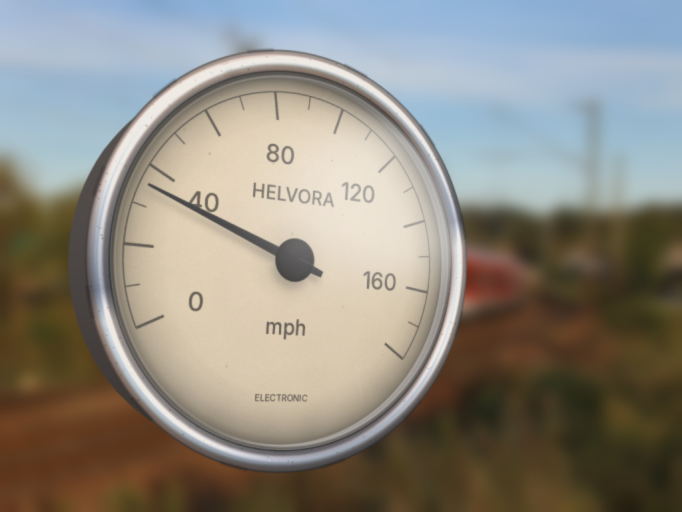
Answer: 35 mph
